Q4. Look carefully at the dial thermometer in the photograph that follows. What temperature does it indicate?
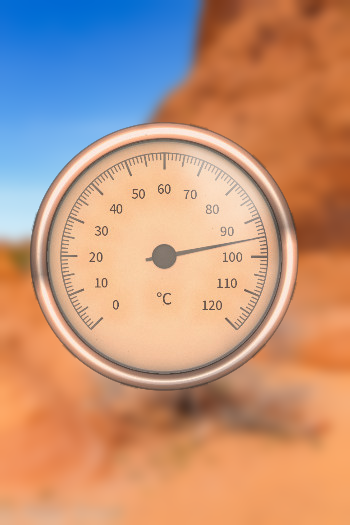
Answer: 95 °C
